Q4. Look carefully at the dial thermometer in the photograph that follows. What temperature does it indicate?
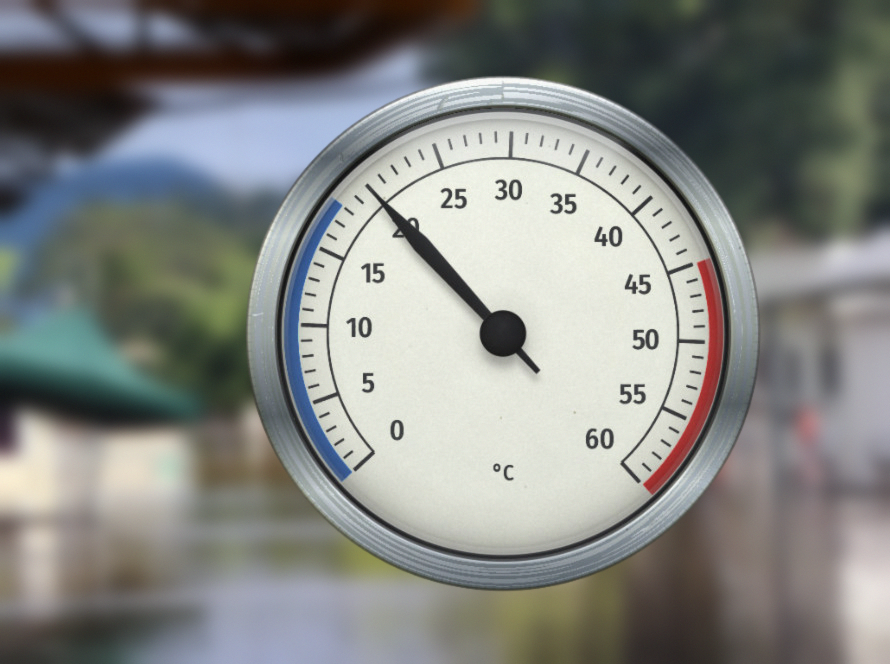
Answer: 20 °C
